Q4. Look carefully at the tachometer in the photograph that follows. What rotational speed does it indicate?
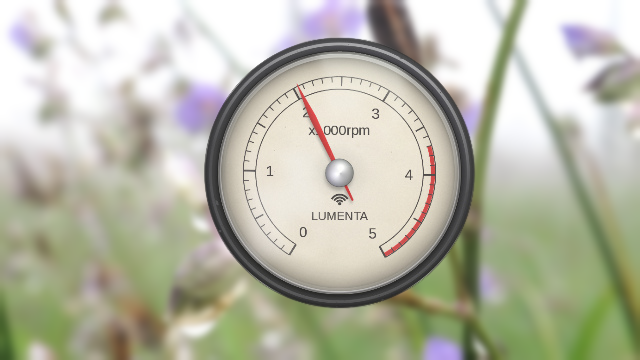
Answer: 2050 rpm
